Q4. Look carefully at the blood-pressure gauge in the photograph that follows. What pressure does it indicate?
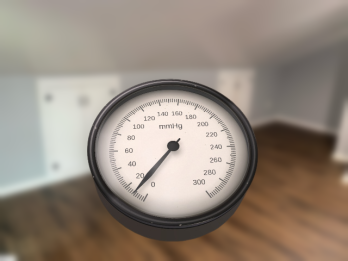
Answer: 10 mmHg
